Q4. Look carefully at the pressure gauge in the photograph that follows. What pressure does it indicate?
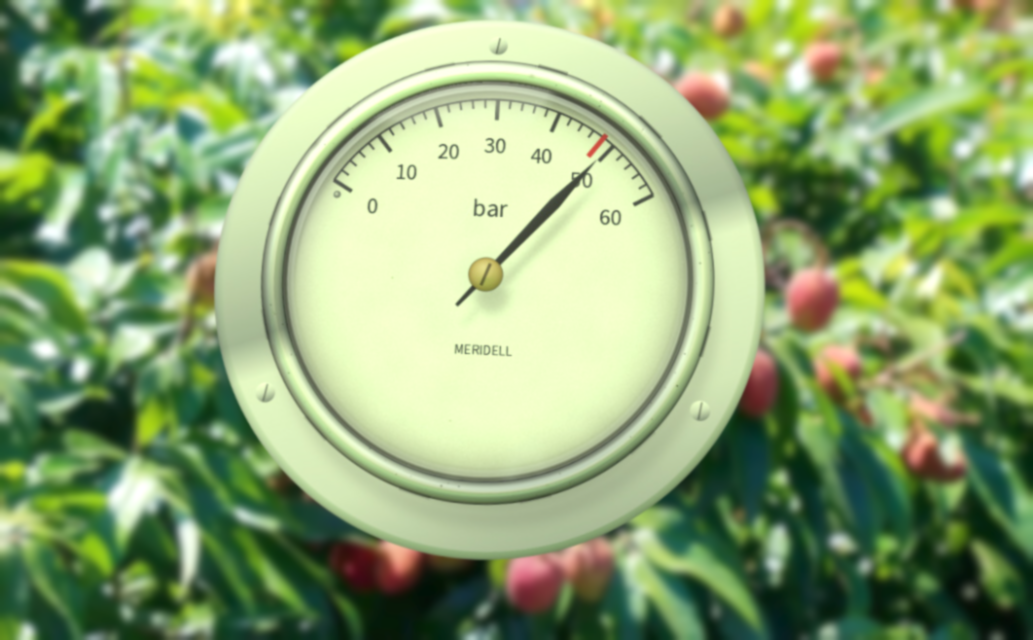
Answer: 50 bar
